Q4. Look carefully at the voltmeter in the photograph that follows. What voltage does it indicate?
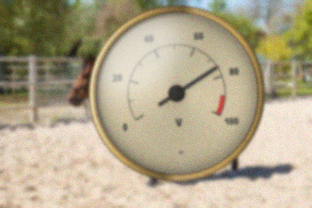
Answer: 75 V
